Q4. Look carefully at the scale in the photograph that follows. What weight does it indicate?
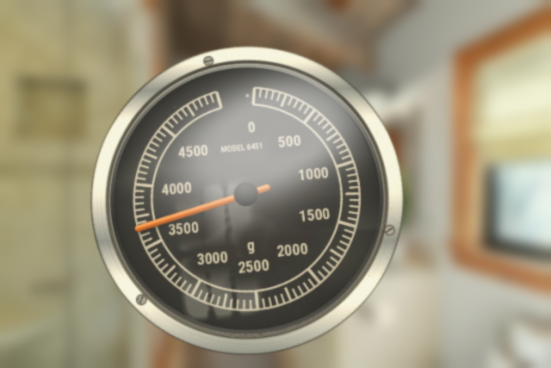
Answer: 3650 g
